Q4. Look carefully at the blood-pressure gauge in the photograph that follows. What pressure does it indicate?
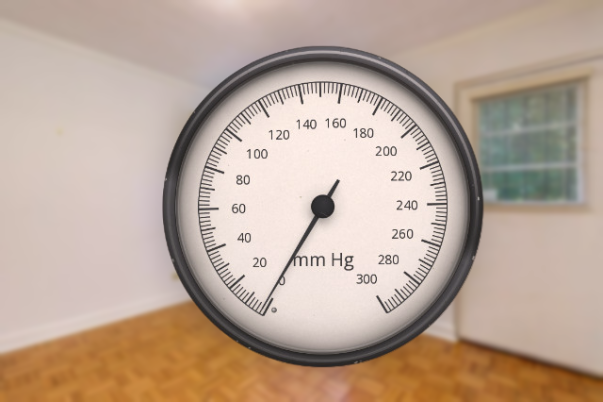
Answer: 2 mmHg
